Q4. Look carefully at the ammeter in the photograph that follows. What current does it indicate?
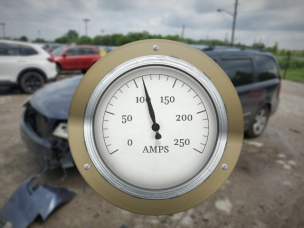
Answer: 110 A
